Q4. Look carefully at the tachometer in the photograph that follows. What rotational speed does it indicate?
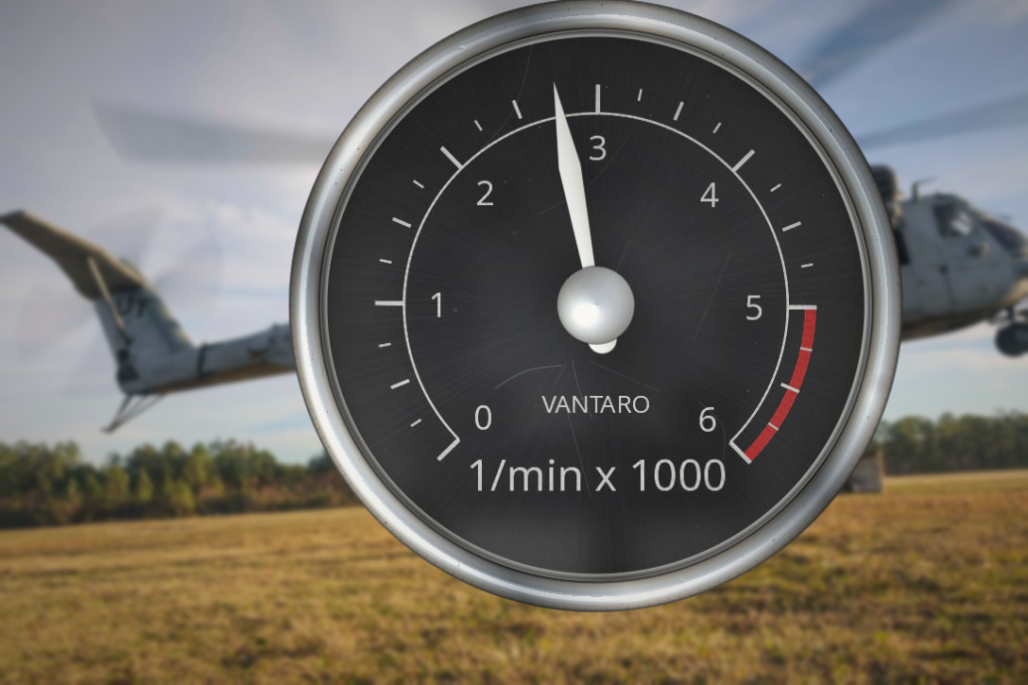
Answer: 2750 rpm
